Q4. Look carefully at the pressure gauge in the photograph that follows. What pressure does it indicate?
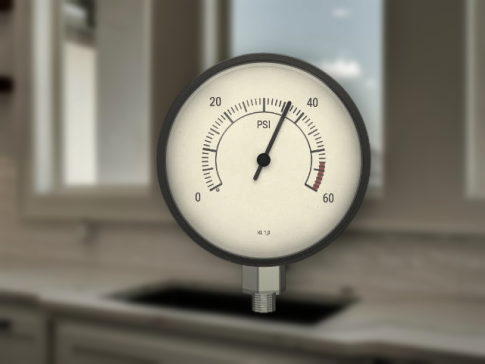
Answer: 36 psi
